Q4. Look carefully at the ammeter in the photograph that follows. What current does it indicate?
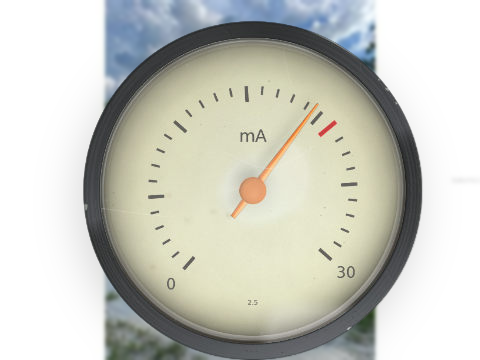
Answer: 19.5 mA
